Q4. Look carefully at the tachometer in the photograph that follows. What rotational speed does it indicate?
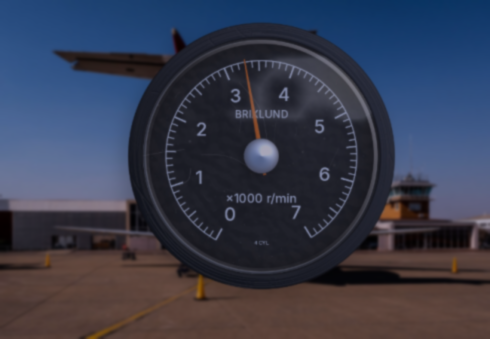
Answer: 3300 rpm
